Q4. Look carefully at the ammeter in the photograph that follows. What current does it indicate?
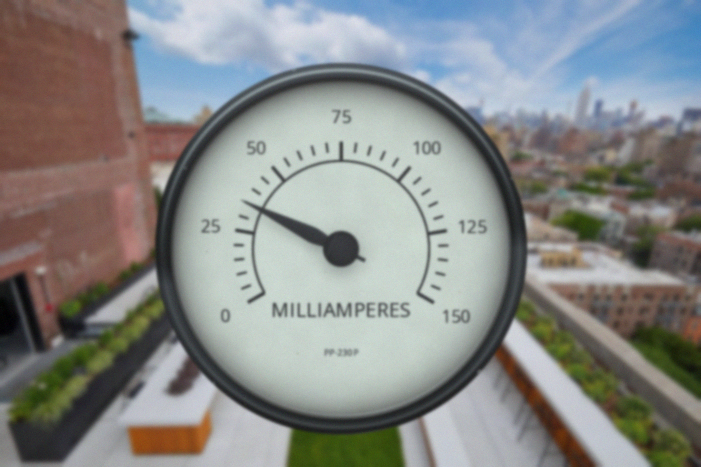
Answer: 35 mA
